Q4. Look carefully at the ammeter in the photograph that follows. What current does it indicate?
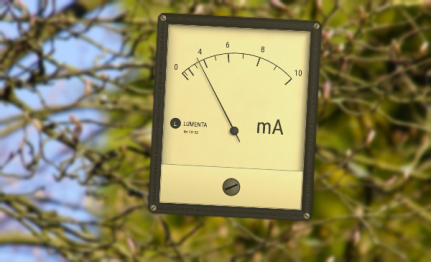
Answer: 3.5 mA
